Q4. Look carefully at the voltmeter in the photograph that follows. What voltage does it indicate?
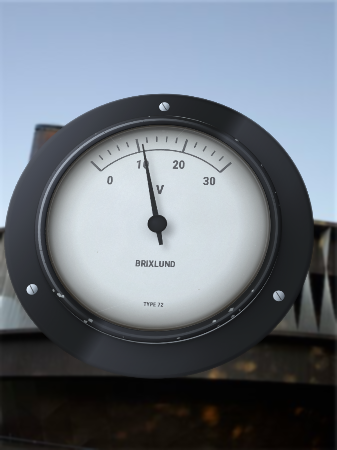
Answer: 11 V
